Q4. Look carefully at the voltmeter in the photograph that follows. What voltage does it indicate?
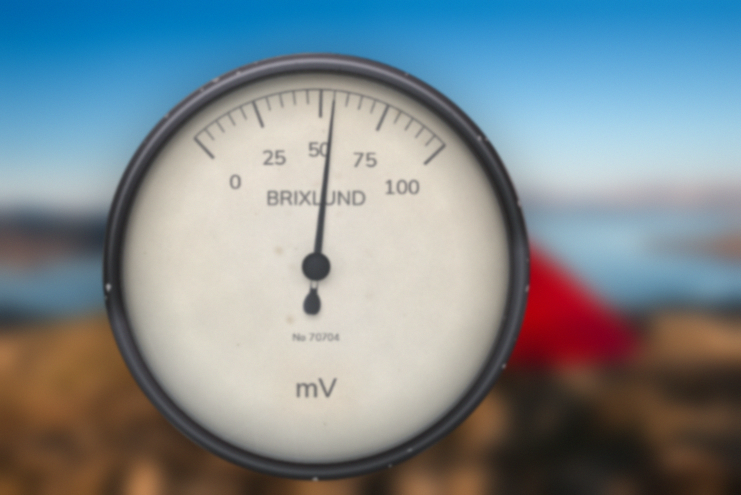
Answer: 55 mV
